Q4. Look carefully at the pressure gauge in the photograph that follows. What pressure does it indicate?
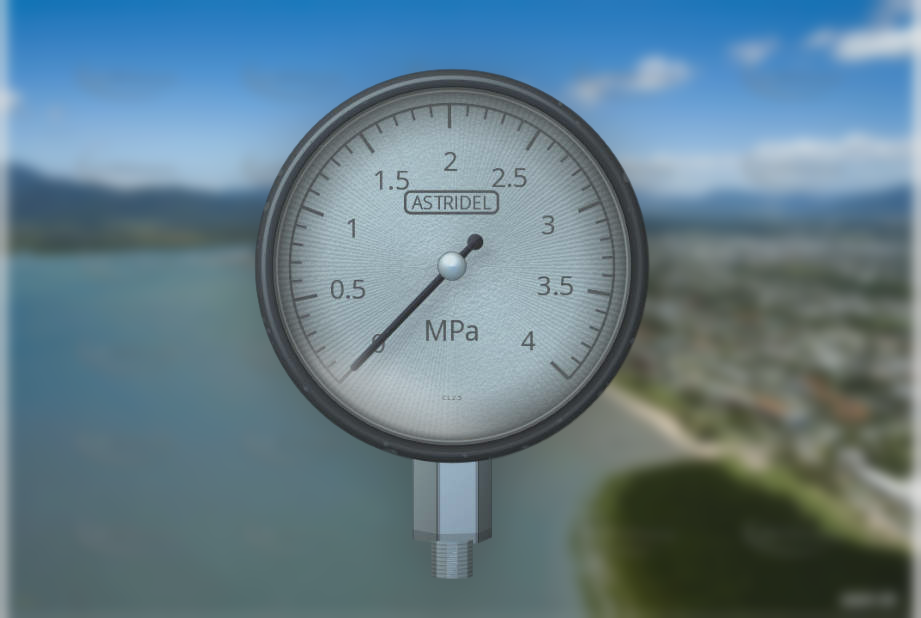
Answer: 0 MPa
